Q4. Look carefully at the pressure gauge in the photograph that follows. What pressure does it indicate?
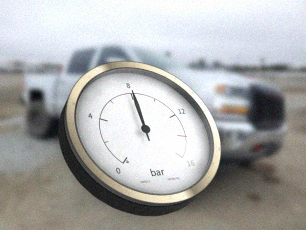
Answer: 8 bar
